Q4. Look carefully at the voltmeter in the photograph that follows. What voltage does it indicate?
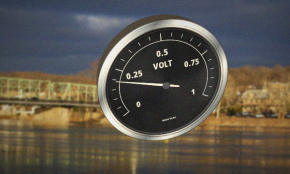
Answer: 0.2 V
